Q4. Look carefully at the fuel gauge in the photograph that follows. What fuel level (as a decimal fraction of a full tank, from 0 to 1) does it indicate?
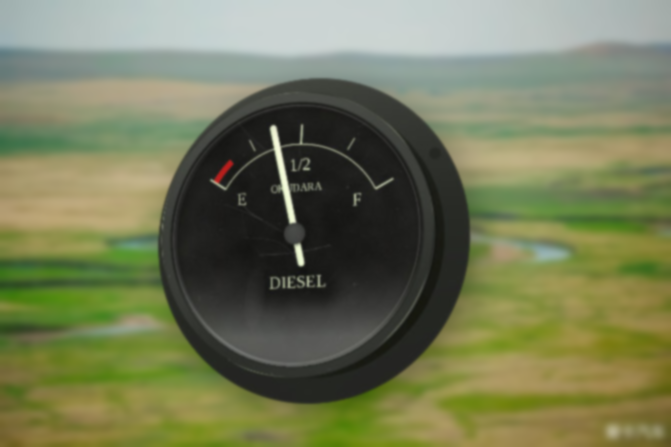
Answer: 0.375
